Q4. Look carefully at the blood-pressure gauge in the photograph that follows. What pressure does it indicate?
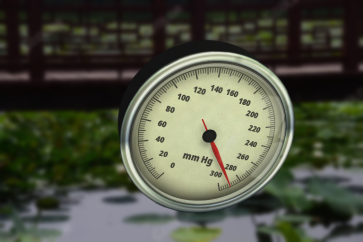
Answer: 290 mmHg
